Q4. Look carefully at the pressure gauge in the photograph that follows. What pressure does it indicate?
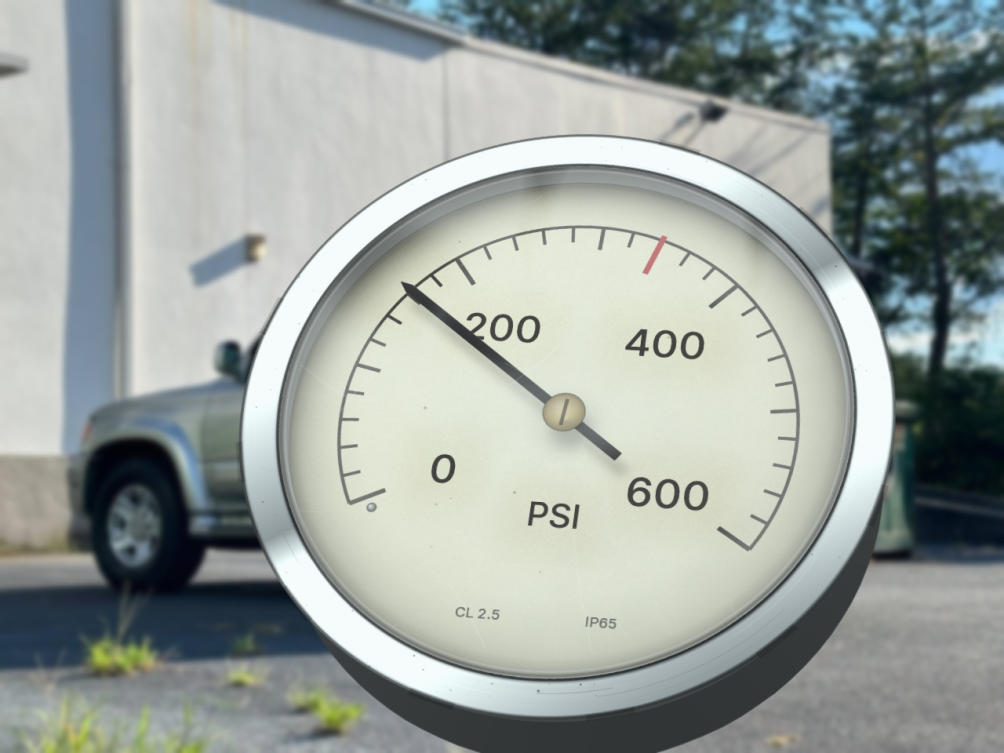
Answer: 160 psi
